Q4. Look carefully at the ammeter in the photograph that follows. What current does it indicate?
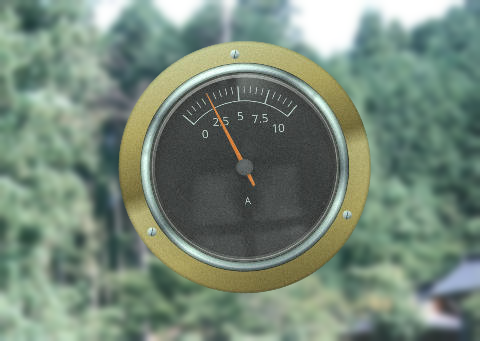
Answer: 2.5 A
